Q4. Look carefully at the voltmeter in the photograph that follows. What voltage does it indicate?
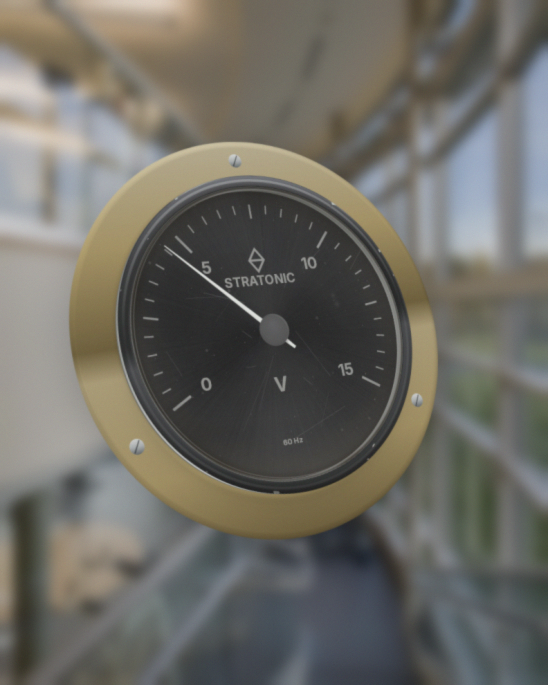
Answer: 4.5 V
